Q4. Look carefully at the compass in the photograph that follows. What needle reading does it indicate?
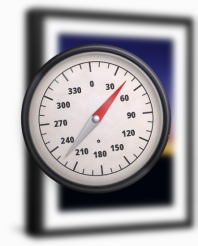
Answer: 45 °
